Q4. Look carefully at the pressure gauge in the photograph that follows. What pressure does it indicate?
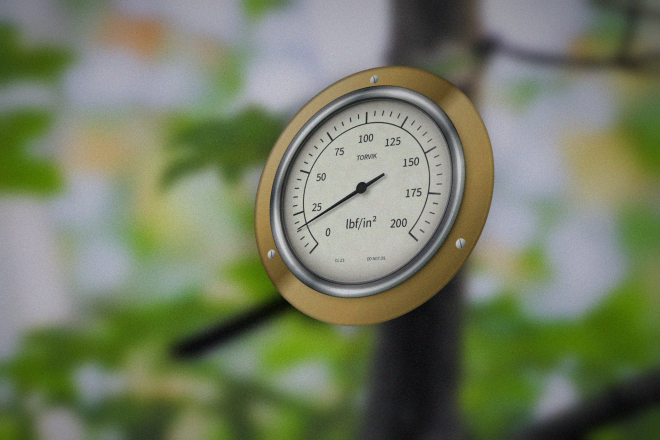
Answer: 15 psi
